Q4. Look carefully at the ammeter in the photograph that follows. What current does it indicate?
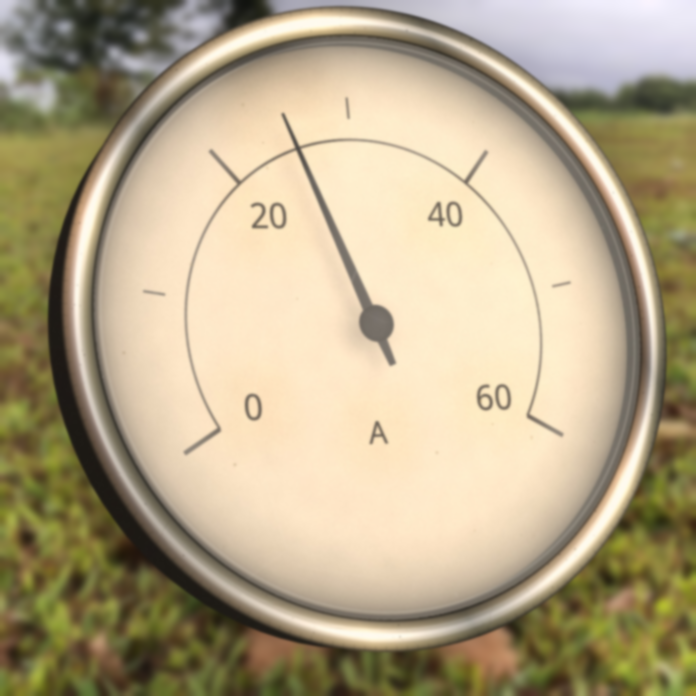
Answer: 25 A
